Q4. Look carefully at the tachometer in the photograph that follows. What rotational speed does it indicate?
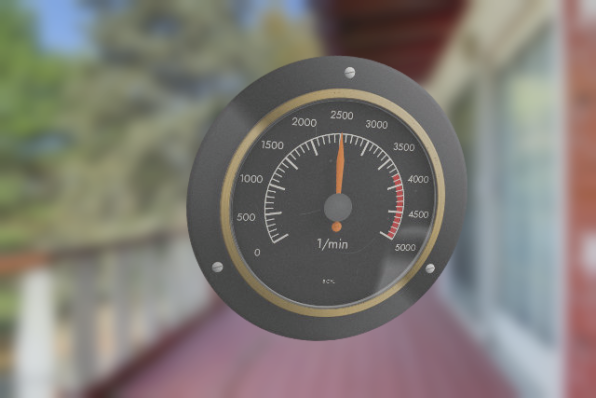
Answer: 2500 rpm
